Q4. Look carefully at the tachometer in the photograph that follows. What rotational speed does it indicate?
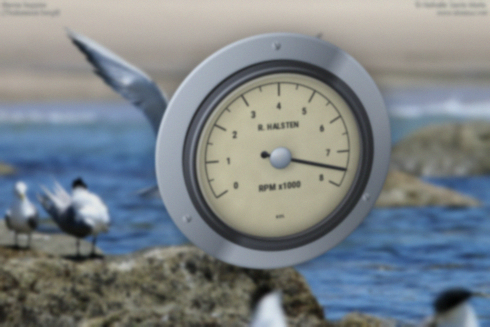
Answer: 7500 rpm
